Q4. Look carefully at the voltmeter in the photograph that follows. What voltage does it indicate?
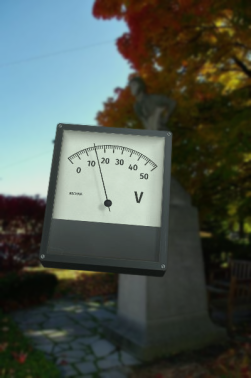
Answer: 15 V
